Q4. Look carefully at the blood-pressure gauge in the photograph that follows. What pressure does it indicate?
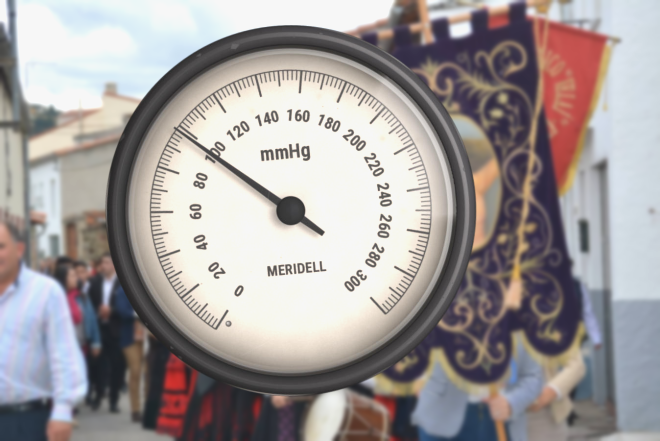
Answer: 98 mmHg
